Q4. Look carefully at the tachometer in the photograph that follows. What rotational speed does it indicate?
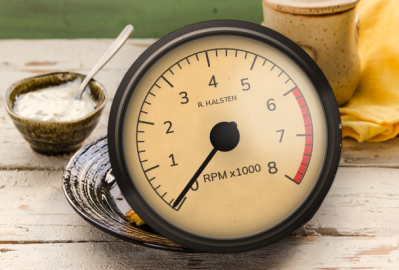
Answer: 100 rpm
